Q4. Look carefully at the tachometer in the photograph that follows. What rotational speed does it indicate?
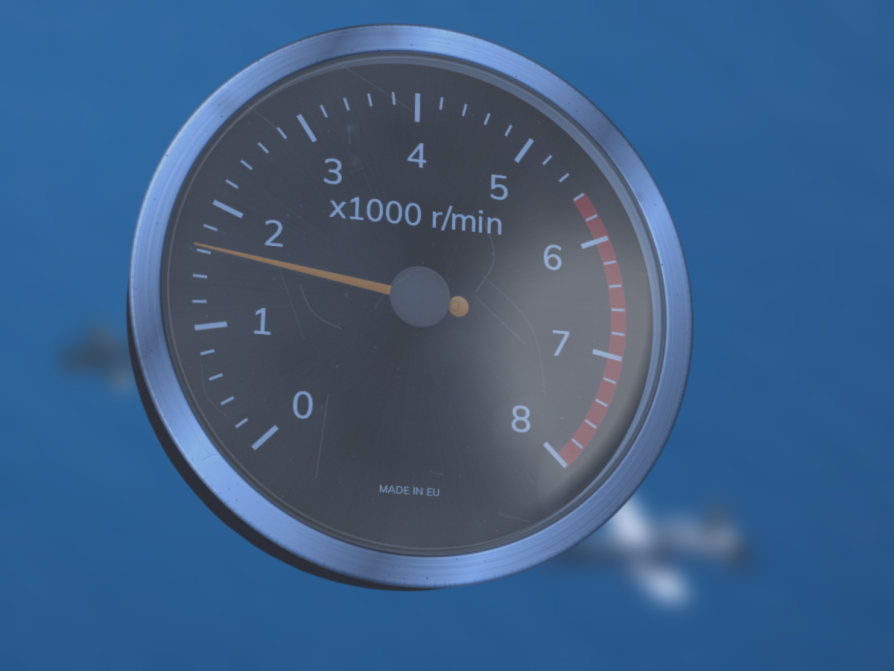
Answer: 1600 rpm
